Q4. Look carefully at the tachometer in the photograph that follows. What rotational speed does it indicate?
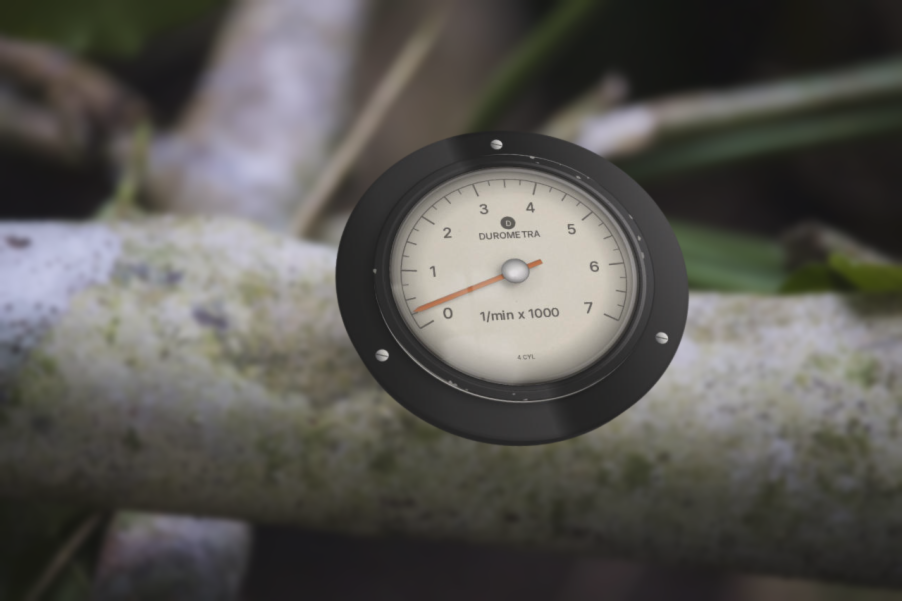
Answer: 250 rpm
